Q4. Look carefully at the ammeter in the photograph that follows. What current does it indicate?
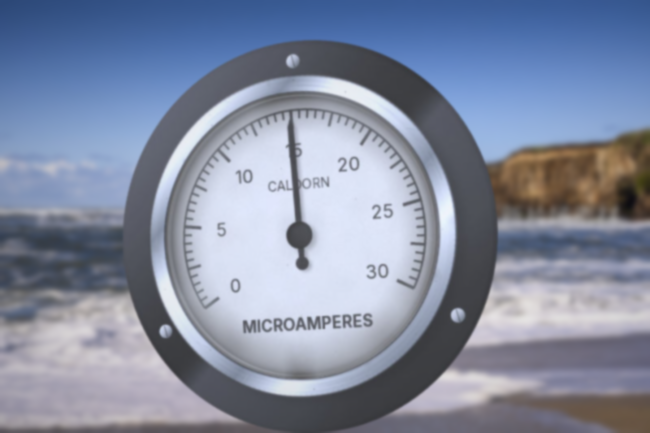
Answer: 15 µA
